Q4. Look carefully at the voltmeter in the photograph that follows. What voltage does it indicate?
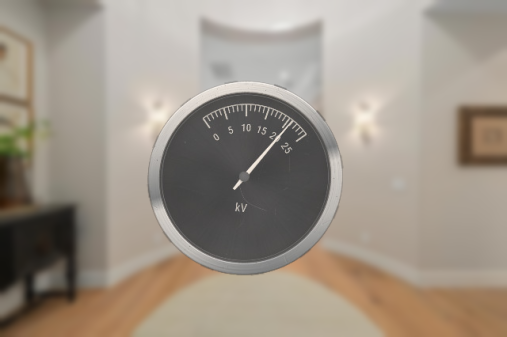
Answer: 21 kV
